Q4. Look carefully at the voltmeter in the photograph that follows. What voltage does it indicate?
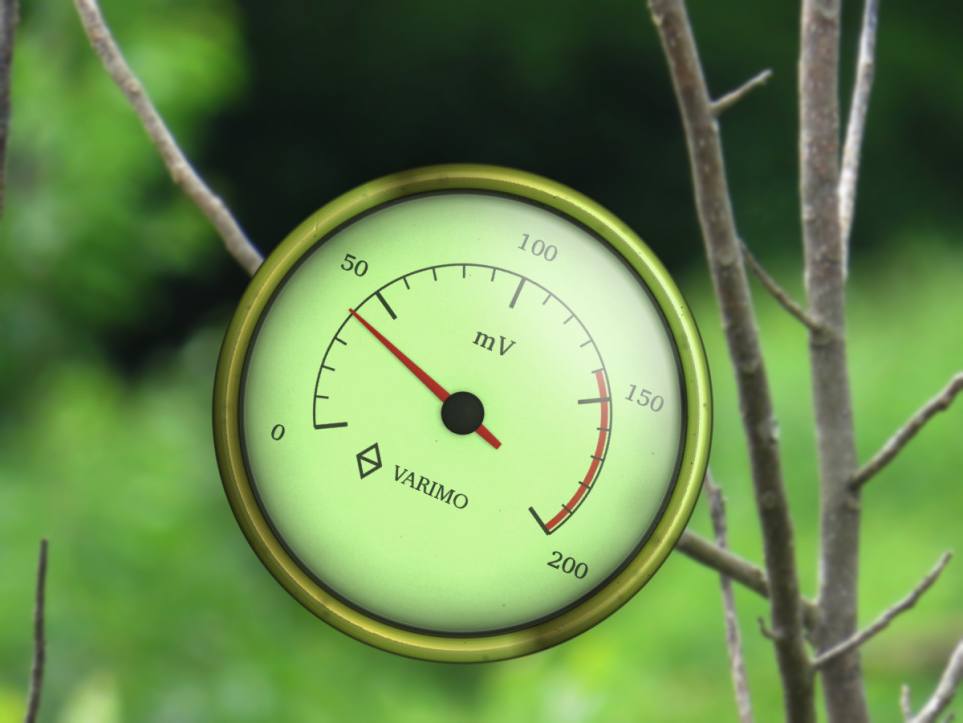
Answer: 40 mV
